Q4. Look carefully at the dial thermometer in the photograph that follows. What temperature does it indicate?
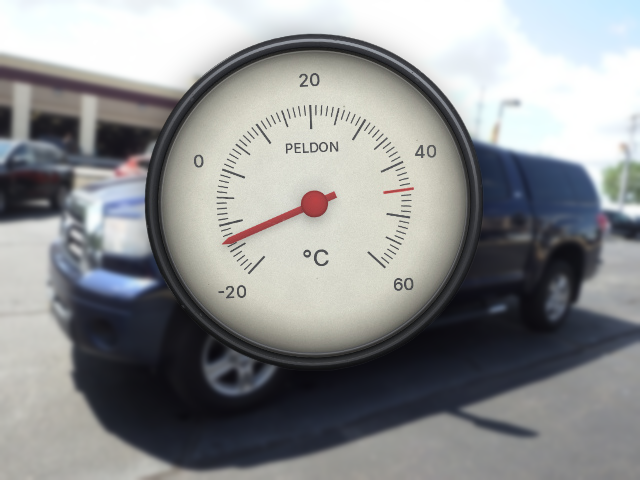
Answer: -13 °C
